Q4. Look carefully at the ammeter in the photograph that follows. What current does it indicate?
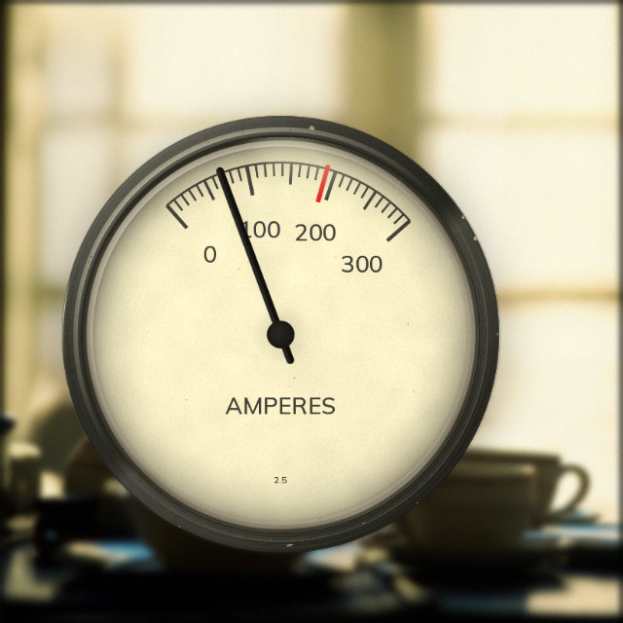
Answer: 70 A
